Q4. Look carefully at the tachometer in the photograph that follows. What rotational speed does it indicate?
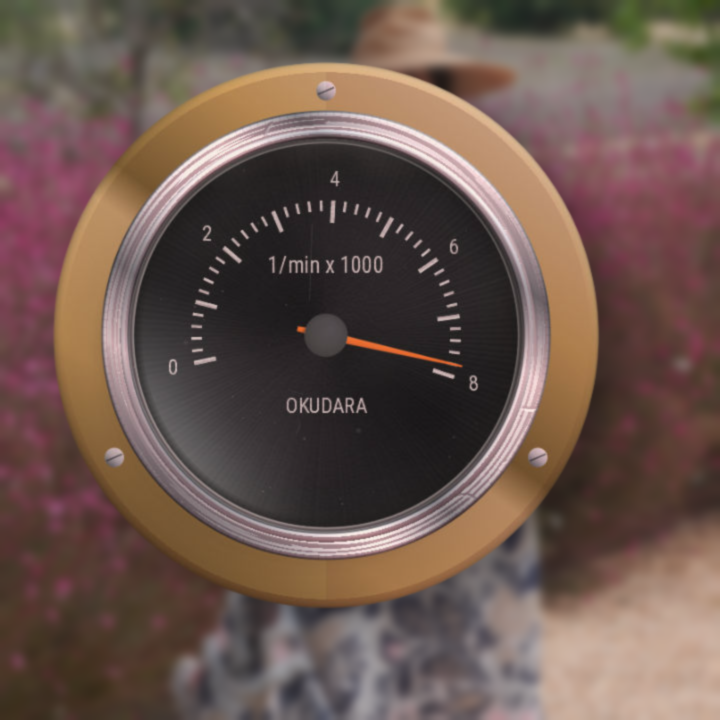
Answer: 7800 rpm
